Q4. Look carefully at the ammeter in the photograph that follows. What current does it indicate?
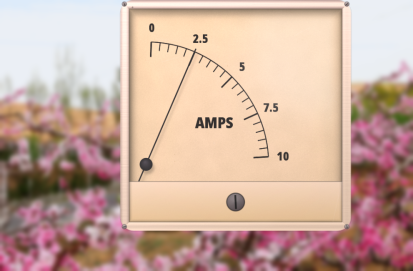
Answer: 2.5 A
